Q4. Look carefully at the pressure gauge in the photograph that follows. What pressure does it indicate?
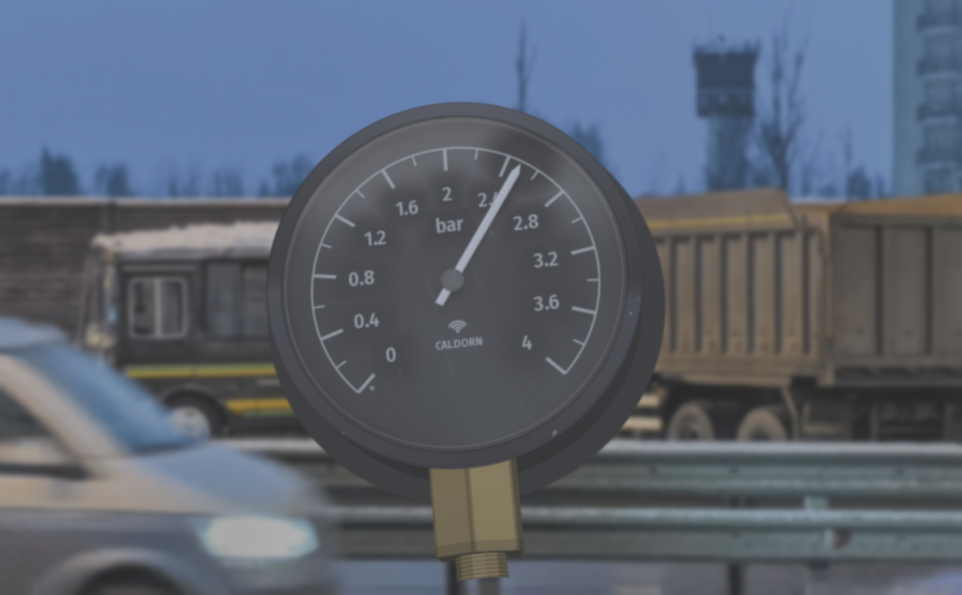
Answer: 2.5 bar
